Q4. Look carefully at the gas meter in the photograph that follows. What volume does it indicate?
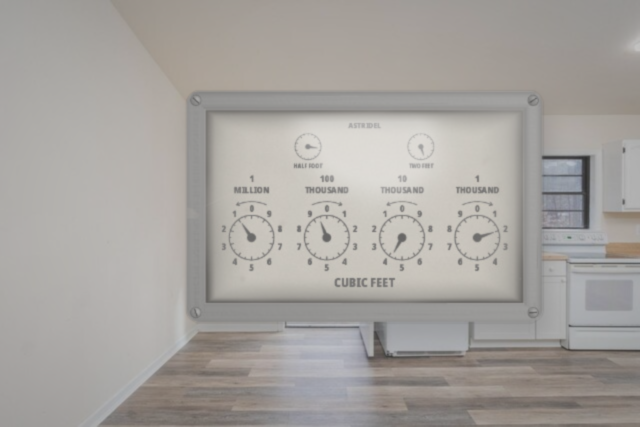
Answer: 94200 ft³
